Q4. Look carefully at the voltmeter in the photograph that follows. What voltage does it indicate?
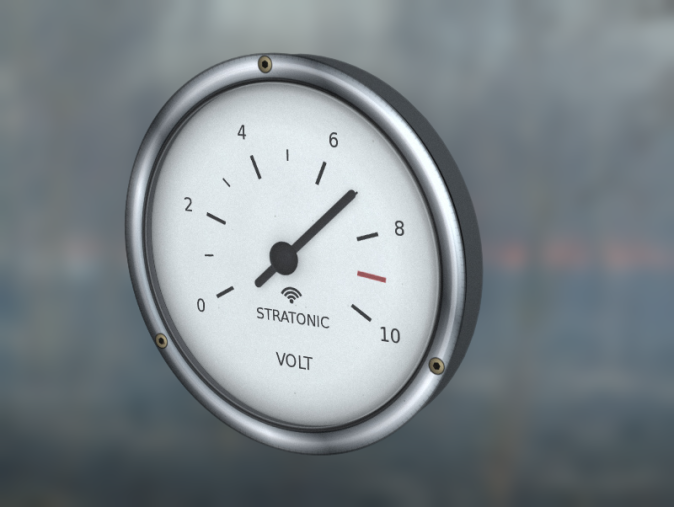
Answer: 7 V
